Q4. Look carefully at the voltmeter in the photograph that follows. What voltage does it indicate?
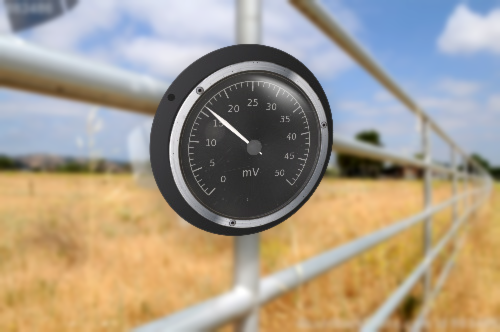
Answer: 16 mV
